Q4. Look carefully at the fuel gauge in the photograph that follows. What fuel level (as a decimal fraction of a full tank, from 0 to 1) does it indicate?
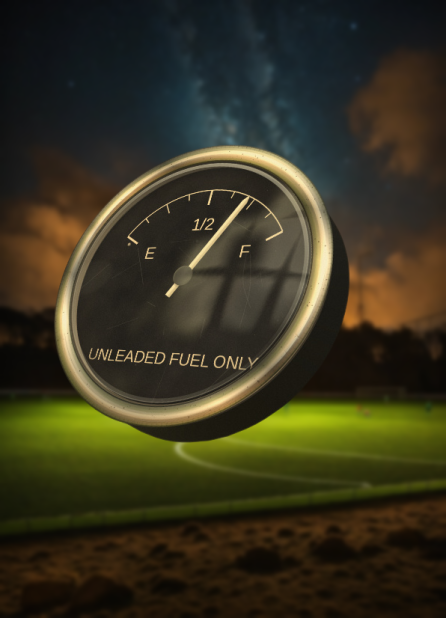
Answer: 0.75
